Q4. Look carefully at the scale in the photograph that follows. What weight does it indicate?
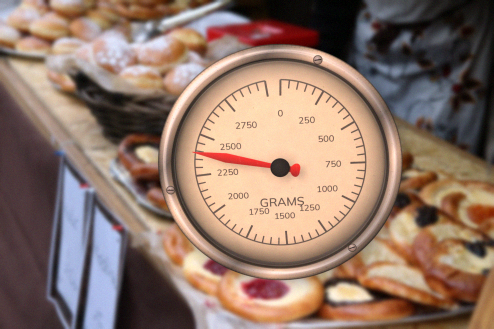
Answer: 2400 g
